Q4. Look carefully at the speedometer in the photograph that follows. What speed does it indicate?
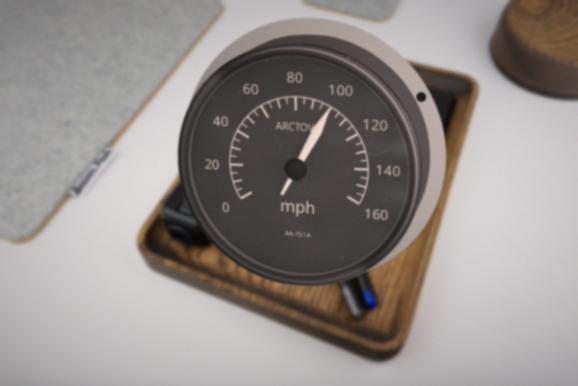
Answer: 100 mph
